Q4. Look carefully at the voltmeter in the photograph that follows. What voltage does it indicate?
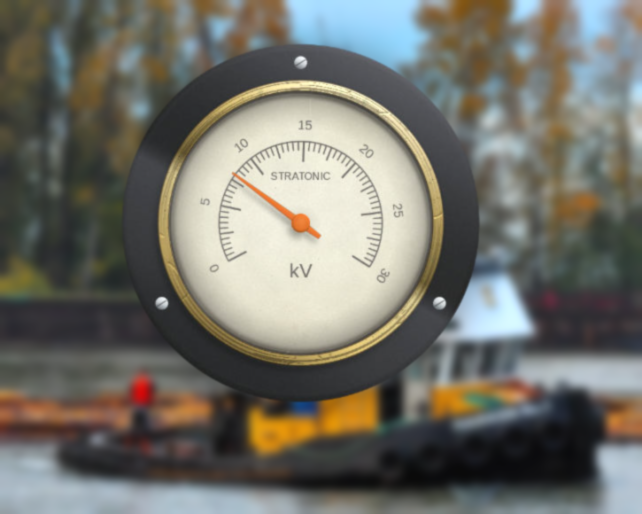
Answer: 8 kV
